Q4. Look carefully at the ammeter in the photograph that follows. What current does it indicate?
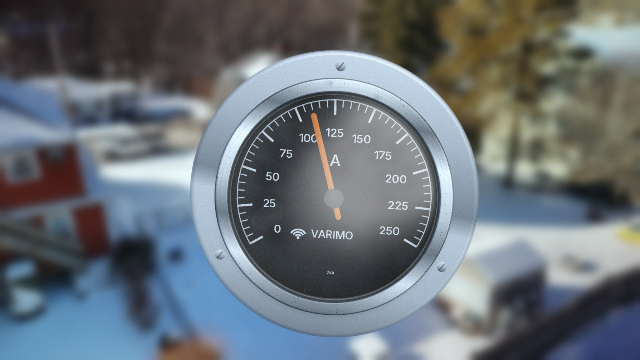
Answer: 110 A
